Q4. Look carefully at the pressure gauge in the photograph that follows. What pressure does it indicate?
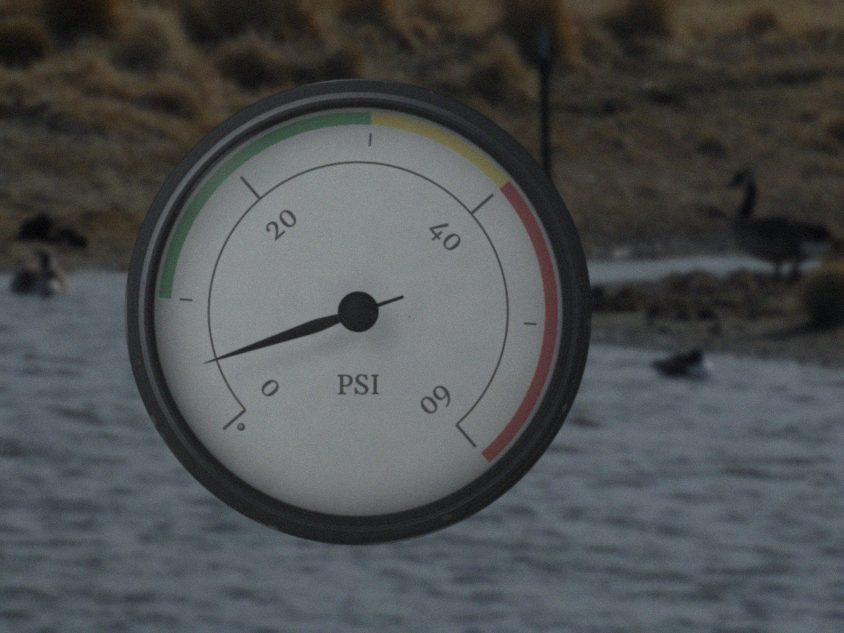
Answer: 5 psi
